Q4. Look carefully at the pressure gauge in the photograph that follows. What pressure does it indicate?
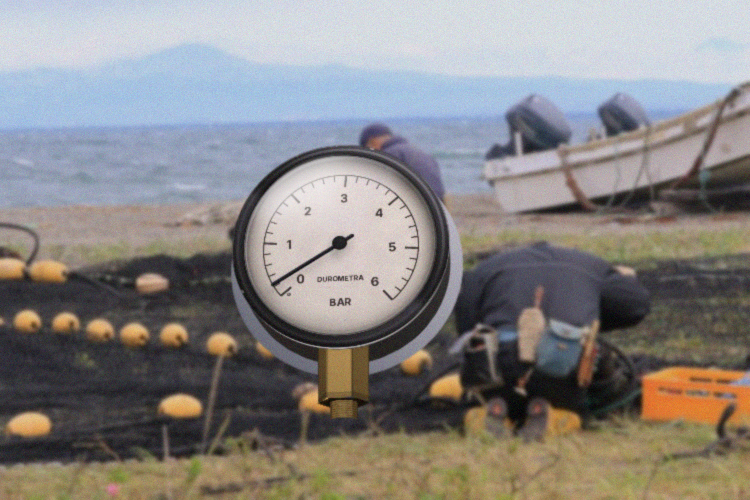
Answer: 0.2 bar
